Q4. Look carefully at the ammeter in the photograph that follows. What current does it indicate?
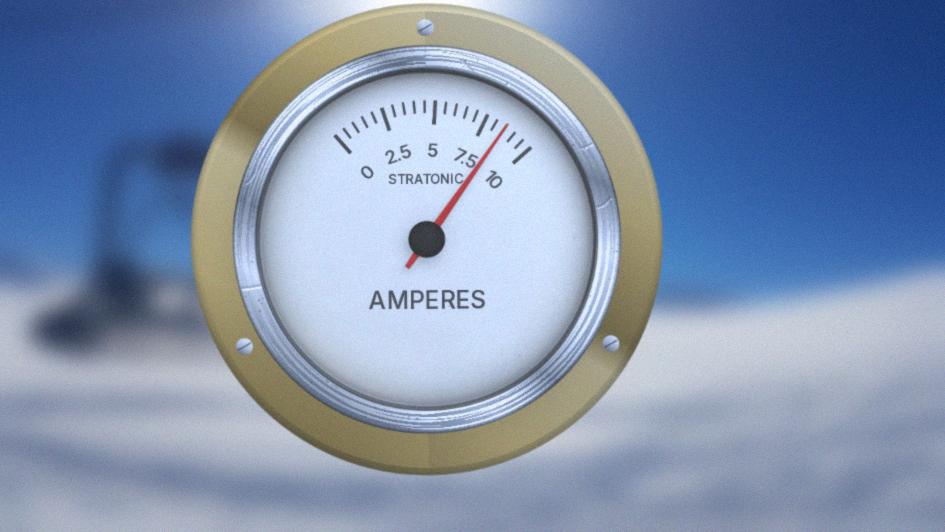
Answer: 8.5 A
